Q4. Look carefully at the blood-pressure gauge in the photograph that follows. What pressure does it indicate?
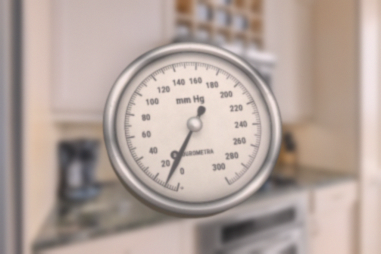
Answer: 10 mmHg
